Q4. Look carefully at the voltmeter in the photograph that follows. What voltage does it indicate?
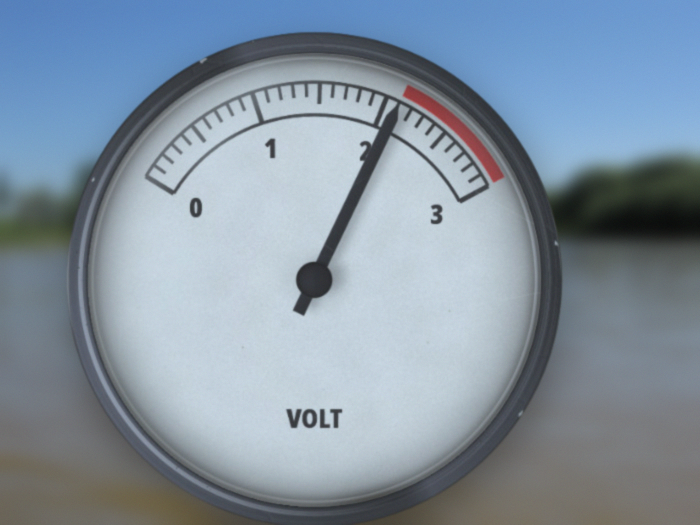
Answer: 2.1 V
